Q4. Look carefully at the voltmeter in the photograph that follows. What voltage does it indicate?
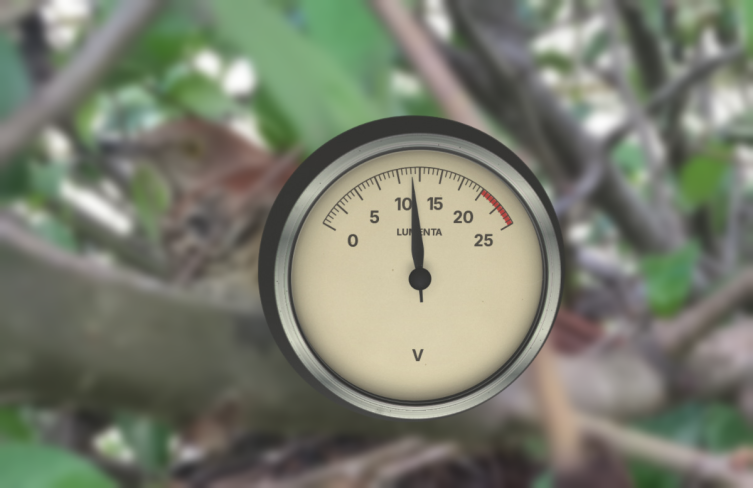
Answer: 11.5 V
